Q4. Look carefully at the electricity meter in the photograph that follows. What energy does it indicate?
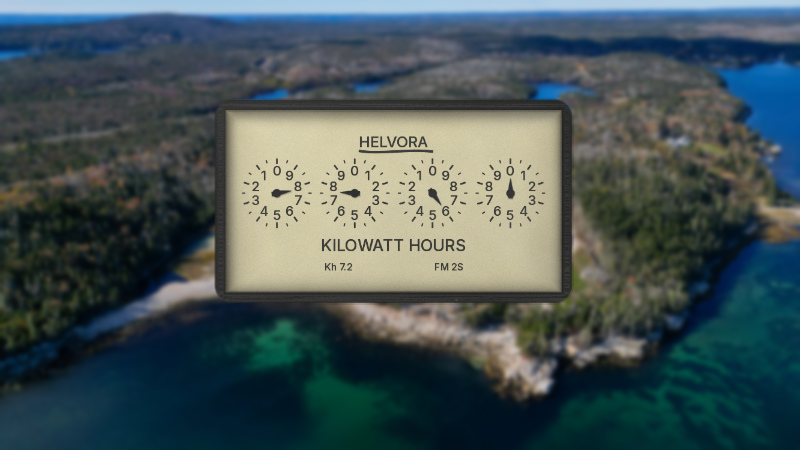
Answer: 7760 kWh
